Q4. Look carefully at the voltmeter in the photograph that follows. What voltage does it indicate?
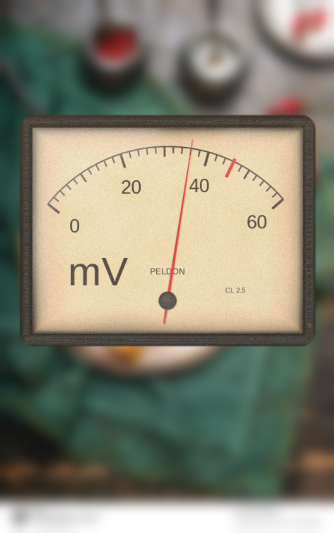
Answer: 36 mV
